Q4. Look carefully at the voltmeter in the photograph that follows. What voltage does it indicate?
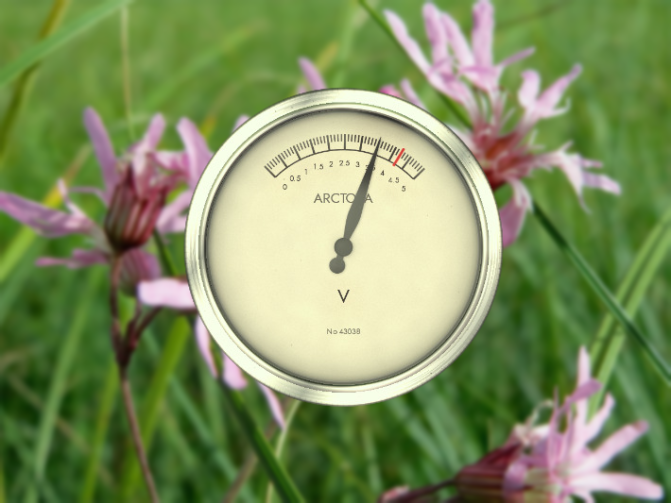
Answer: 3.5 V
